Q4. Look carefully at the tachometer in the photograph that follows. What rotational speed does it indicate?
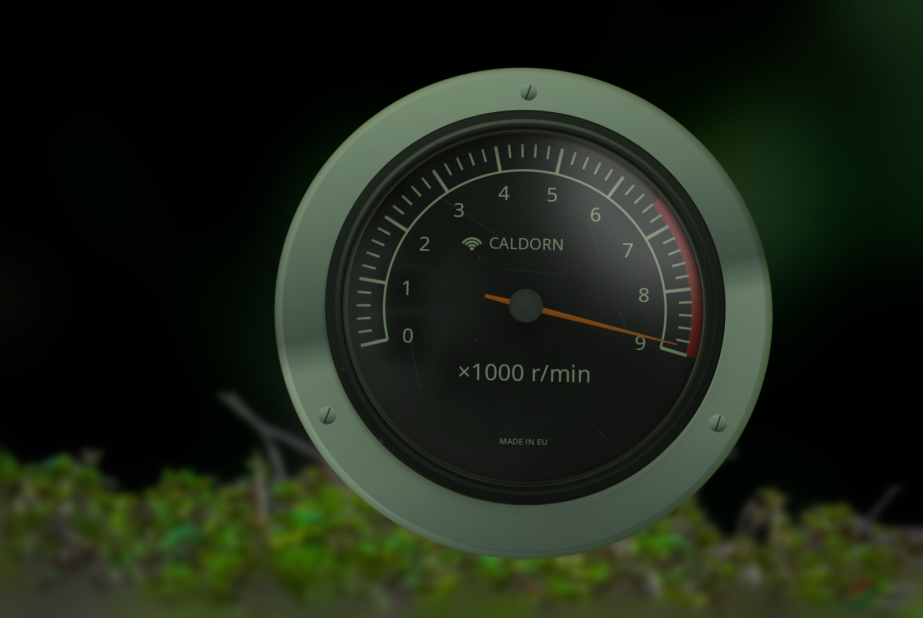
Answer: 8900 rpm
